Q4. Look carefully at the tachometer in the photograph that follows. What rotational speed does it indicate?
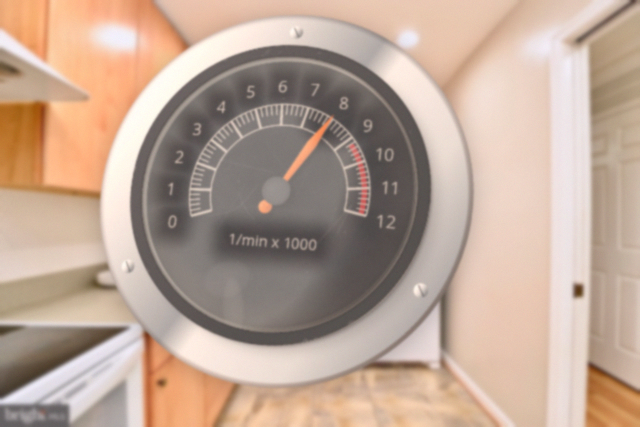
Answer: 8000 rpm
